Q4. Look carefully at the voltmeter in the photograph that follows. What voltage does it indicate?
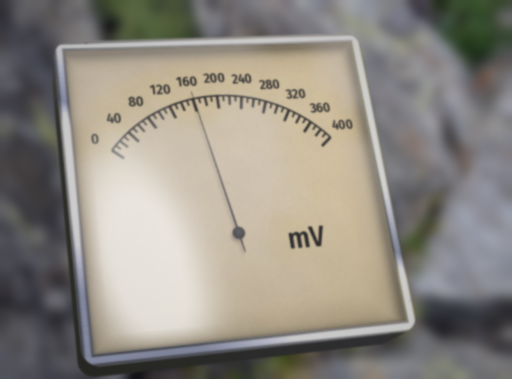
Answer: 160 mV
